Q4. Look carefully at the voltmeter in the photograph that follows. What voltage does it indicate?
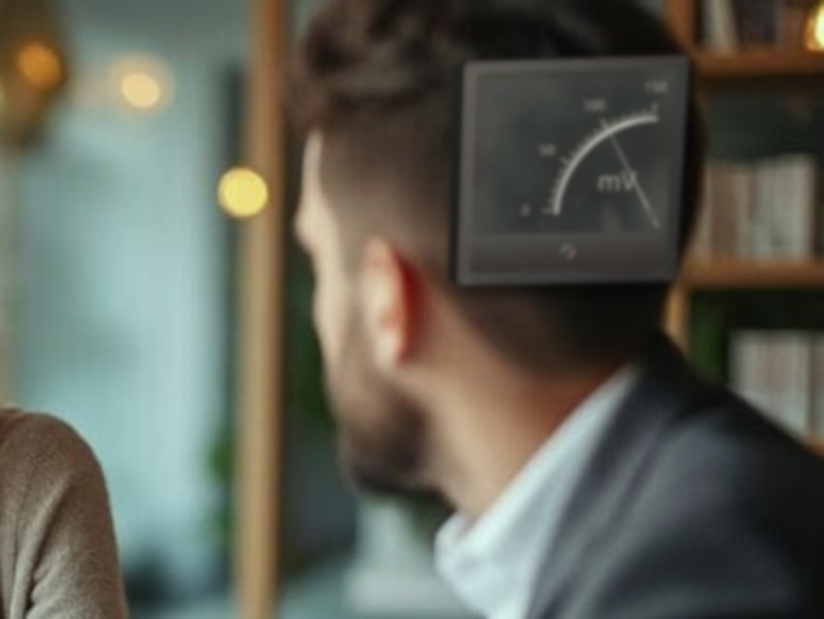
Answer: 100 mV
